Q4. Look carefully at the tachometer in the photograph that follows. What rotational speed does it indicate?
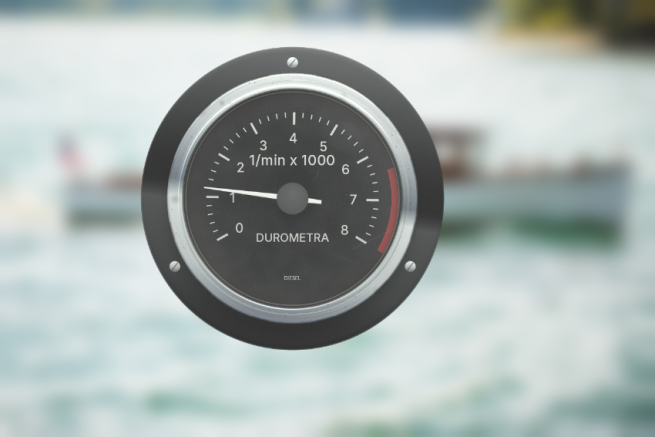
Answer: 1200 rpm
